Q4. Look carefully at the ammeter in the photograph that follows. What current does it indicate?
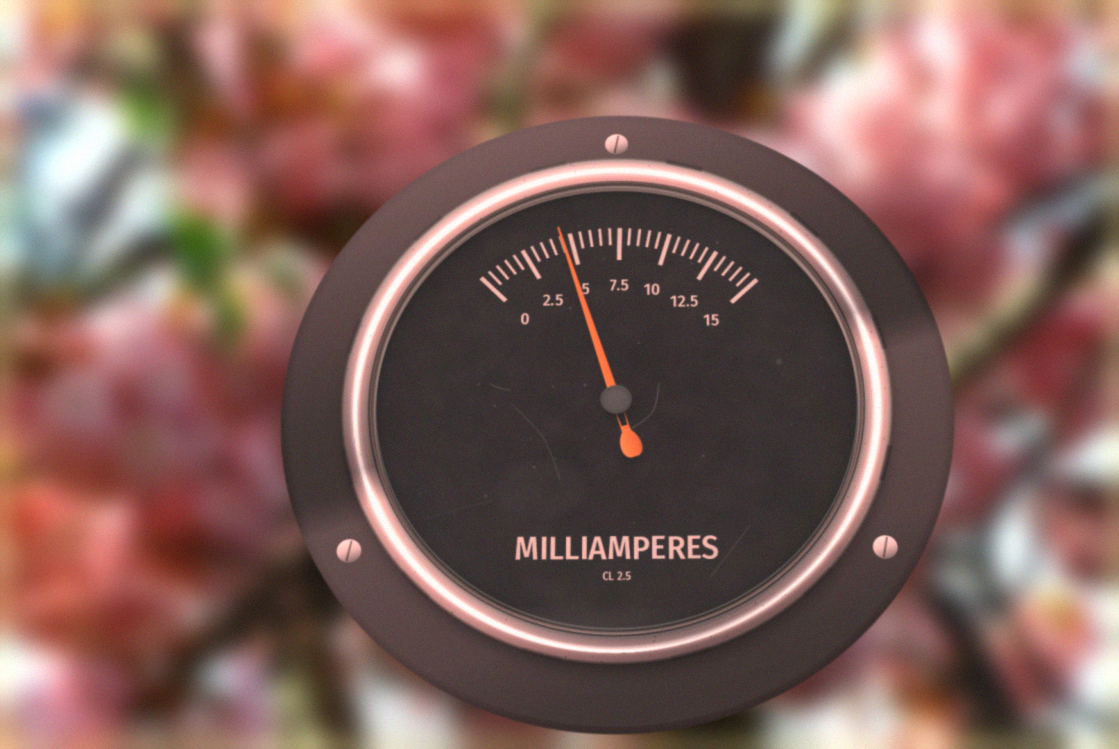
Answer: 4.5 mA
